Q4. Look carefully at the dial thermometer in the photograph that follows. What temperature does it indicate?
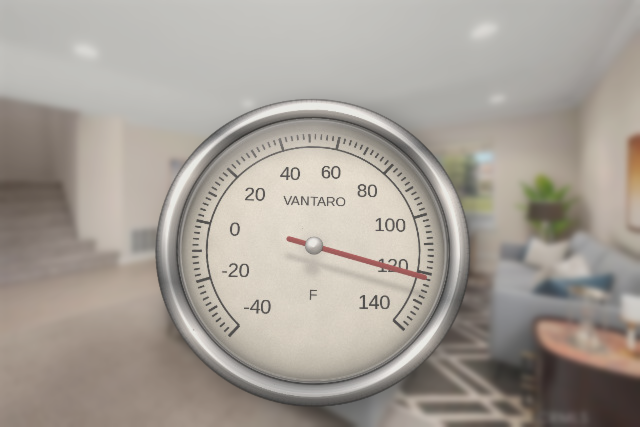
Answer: 122 °F
